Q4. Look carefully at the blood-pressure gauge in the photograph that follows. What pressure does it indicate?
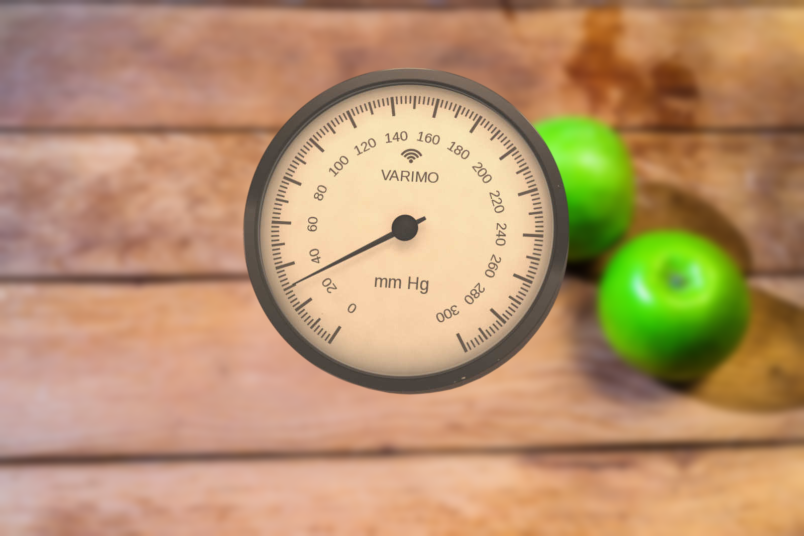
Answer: 30 mmHg
